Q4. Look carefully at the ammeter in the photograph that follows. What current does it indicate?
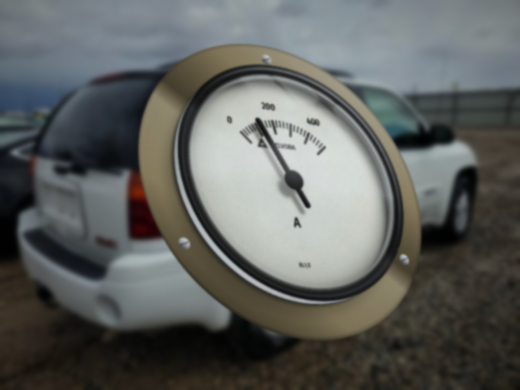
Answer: 100 A
